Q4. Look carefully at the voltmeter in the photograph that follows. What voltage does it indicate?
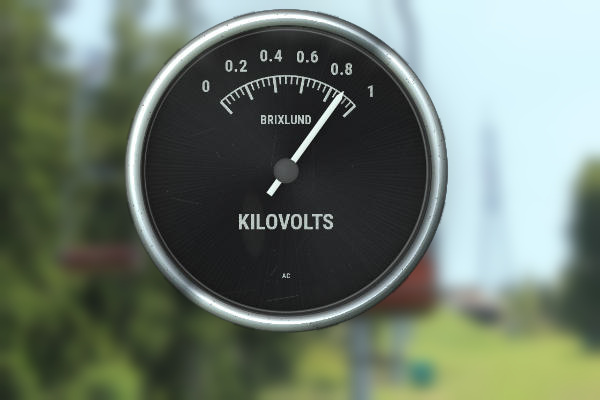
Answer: 0.88 kV
